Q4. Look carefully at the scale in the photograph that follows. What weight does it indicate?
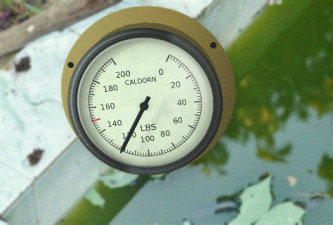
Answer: 120 lb
